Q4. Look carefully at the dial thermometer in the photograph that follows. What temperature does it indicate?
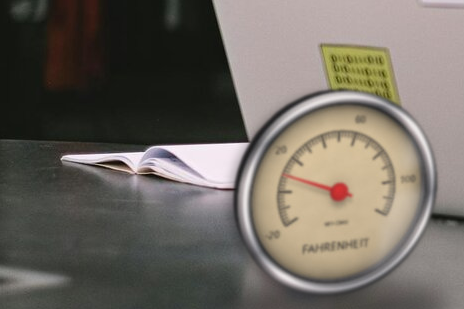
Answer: 10 °F
